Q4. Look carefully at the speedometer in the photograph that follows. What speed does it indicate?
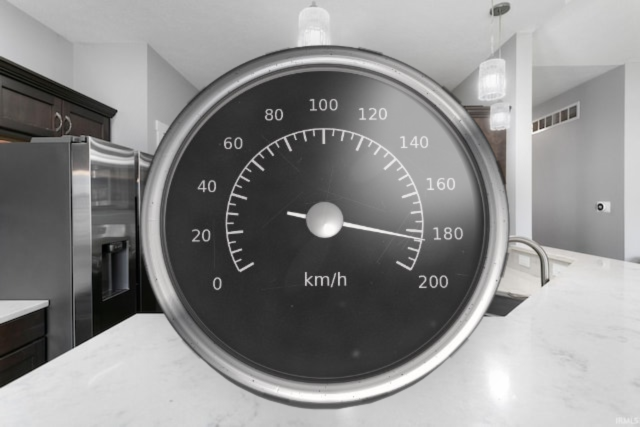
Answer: 185 km/h
